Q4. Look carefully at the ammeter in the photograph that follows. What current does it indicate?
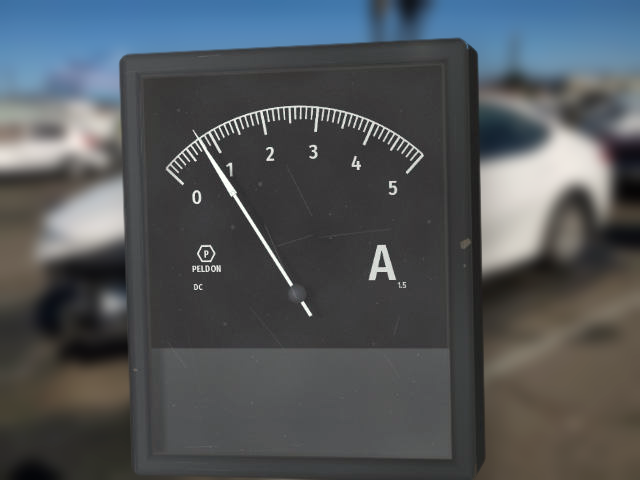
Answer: 0.8 A
